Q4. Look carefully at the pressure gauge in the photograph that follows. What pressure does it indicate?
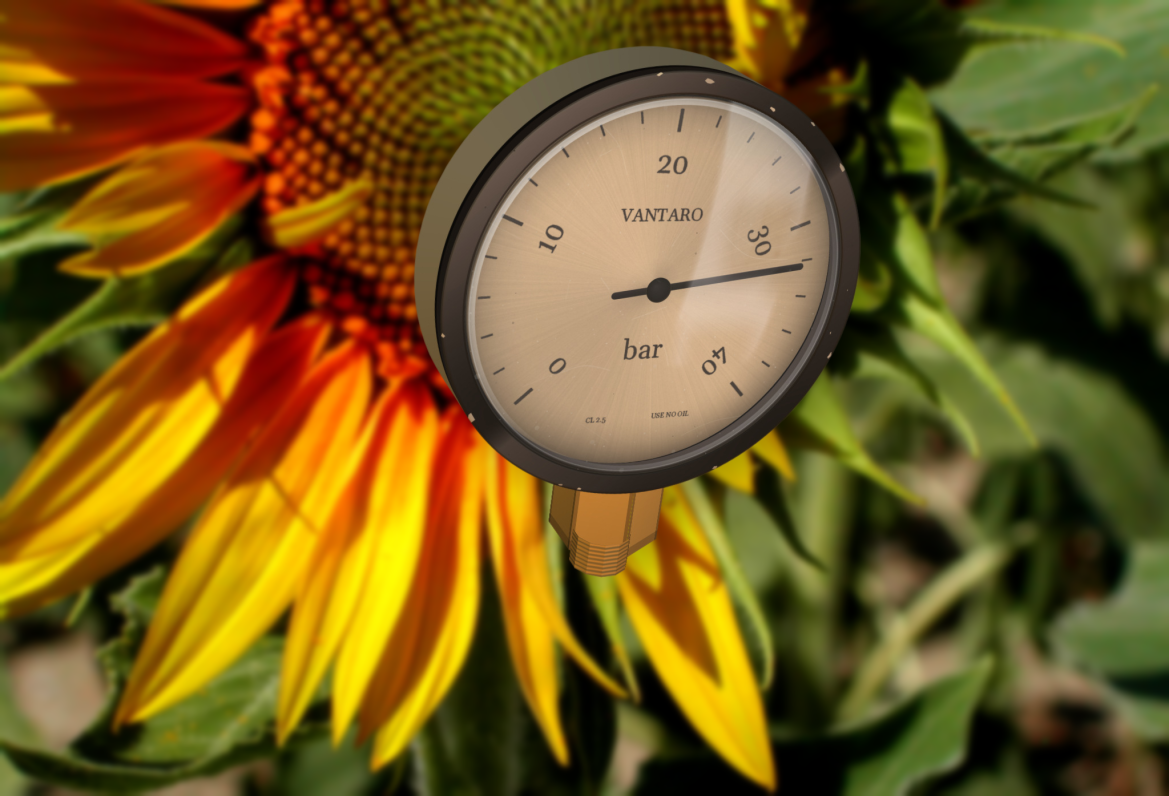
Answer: 32 bar
